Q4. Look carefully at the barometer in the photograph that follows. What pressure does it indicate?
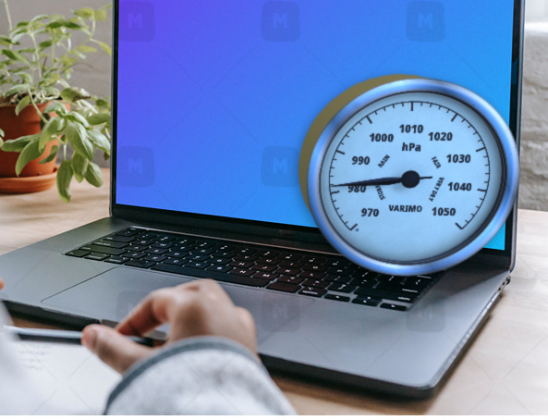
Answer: 982 hPa
